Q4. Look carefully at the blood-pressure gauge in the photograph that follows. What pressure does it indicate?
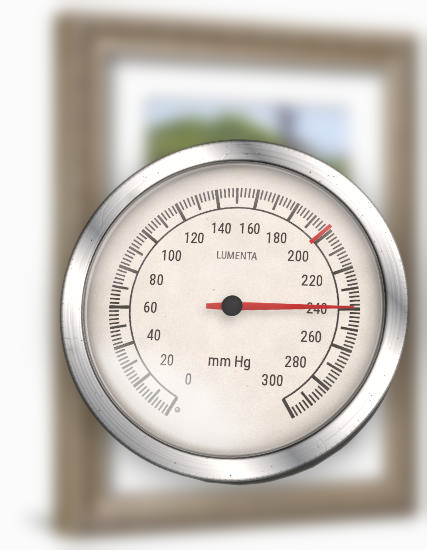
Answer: 240 mmHg
